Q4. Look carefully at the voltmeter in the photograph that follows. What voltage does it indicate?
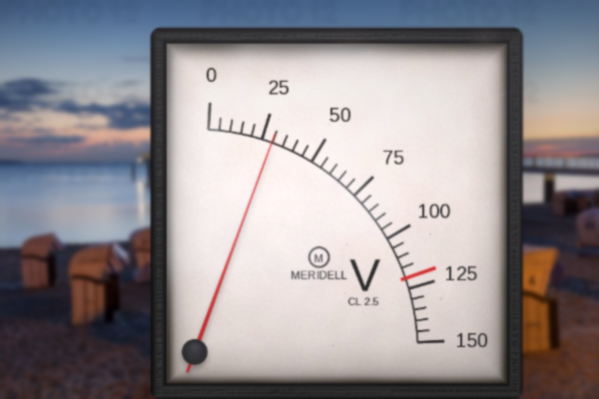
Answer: 30 V
